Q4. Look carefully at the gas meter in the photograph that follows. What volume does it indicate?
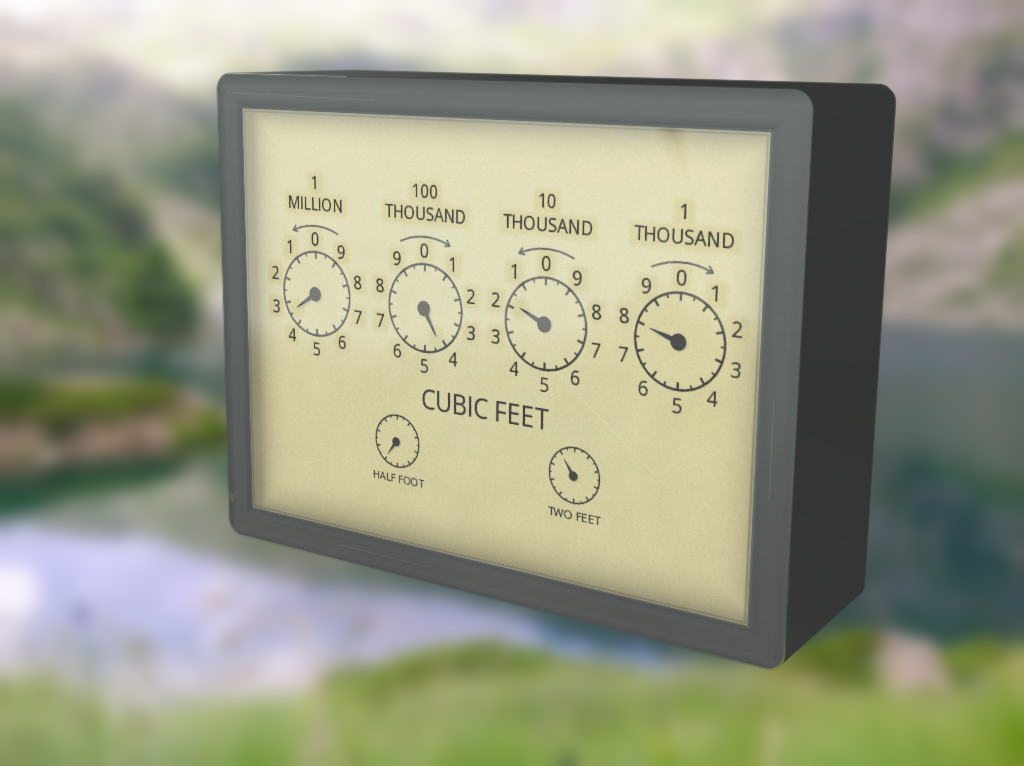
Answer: 341800 ft³
